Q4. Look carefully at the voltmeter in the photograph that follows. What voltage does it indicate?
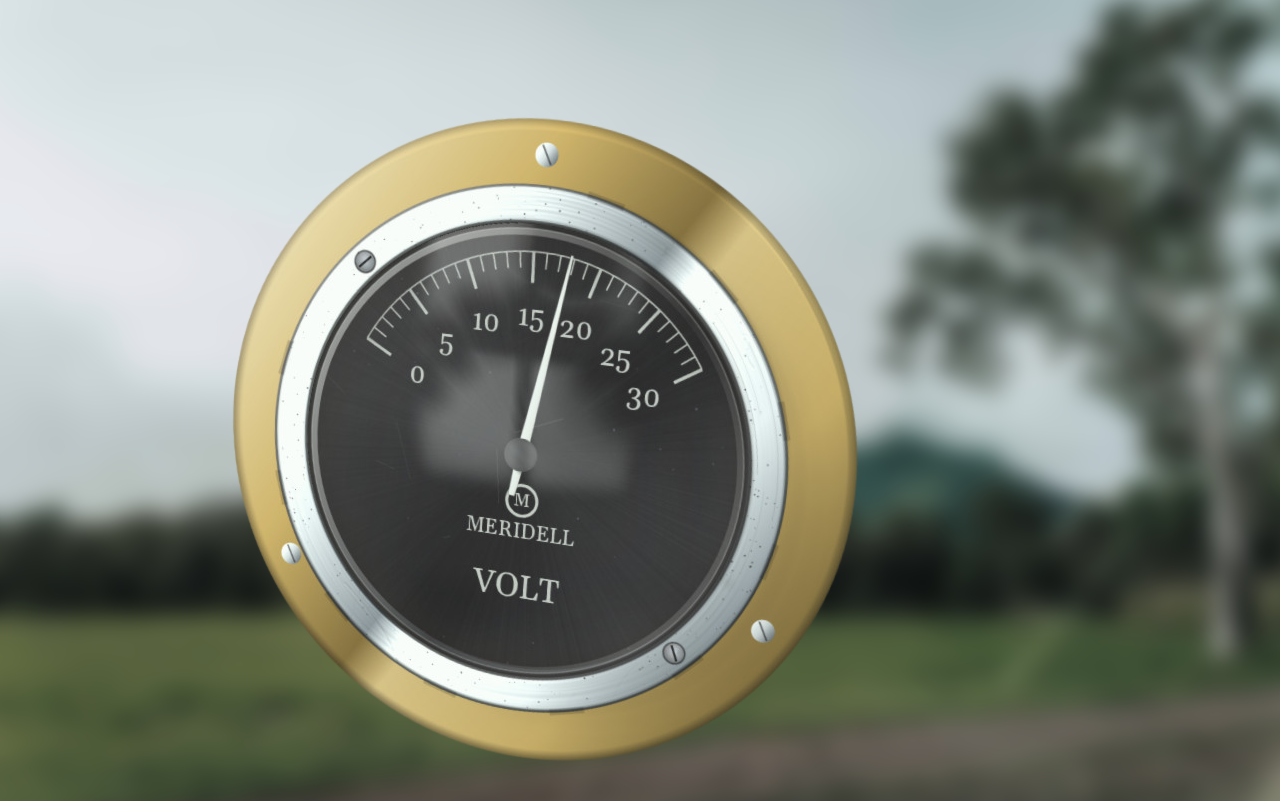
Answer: 18 V
